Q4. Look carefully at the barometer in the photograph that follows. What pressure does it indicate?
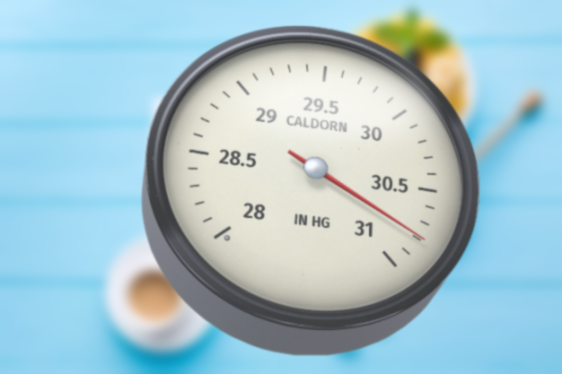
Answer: 30.8 inHg
